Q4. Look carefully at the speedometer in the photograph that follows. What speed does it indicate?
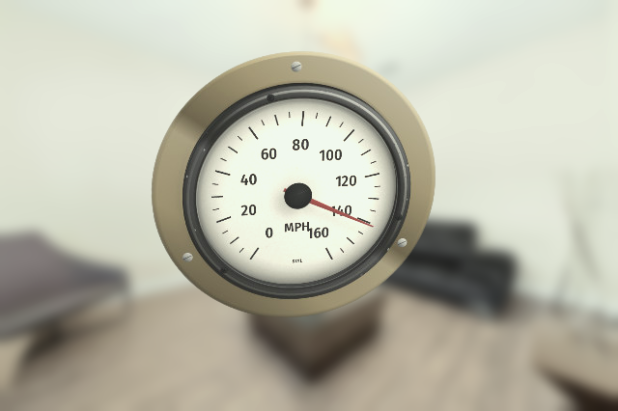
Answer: 140 mph
